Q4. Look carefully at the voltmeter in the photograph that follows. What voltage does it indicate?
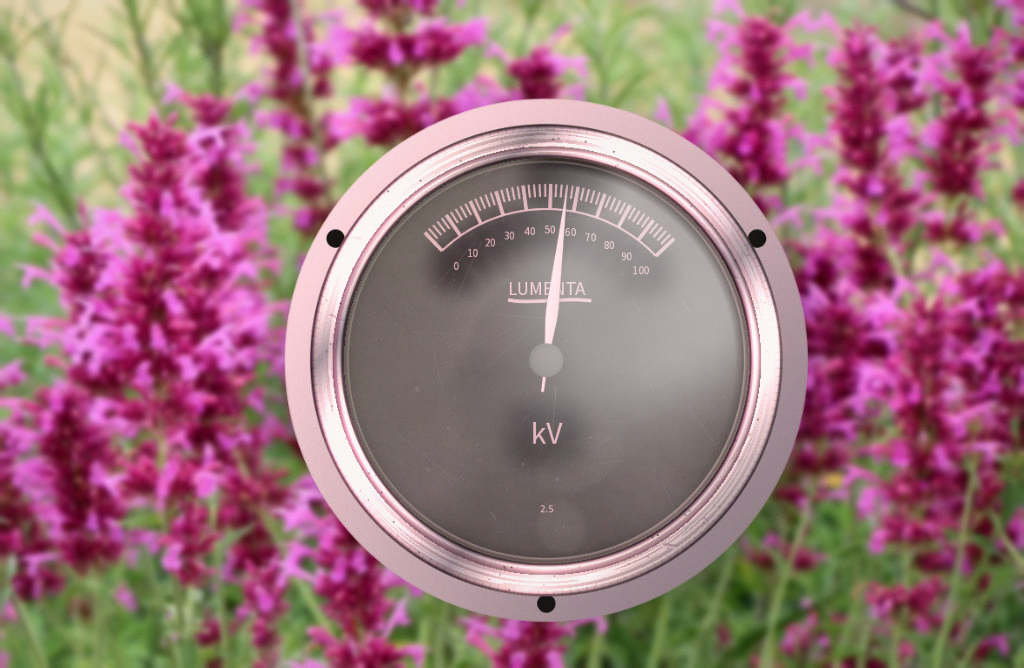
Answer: 56 kV
